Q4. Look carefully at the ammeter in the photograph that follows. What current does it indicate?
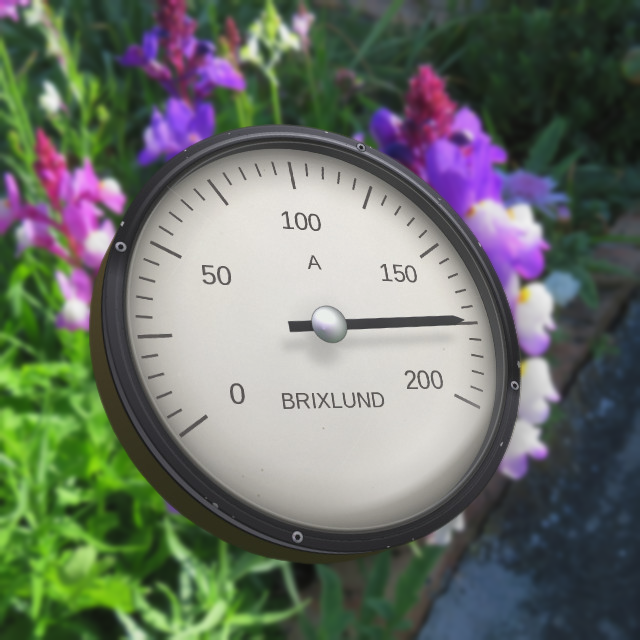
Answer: 175 A
